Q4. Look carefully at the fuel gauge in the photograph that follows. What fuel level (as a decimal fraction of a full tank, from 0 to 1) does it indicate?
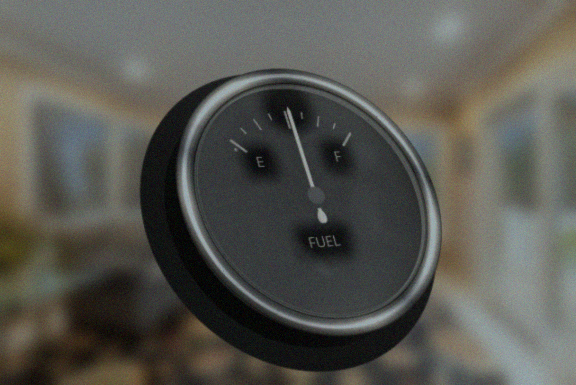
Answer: 0.5
